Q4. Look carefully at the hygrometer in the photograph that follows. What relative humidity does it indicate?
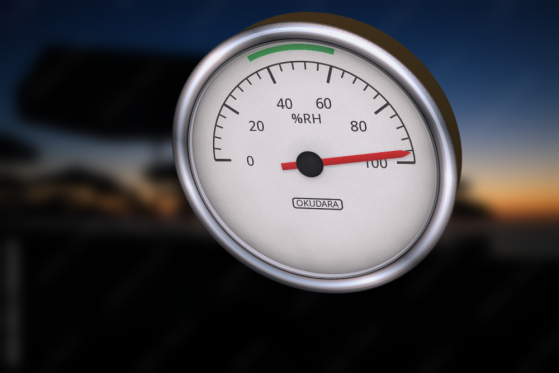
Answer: 96 %
